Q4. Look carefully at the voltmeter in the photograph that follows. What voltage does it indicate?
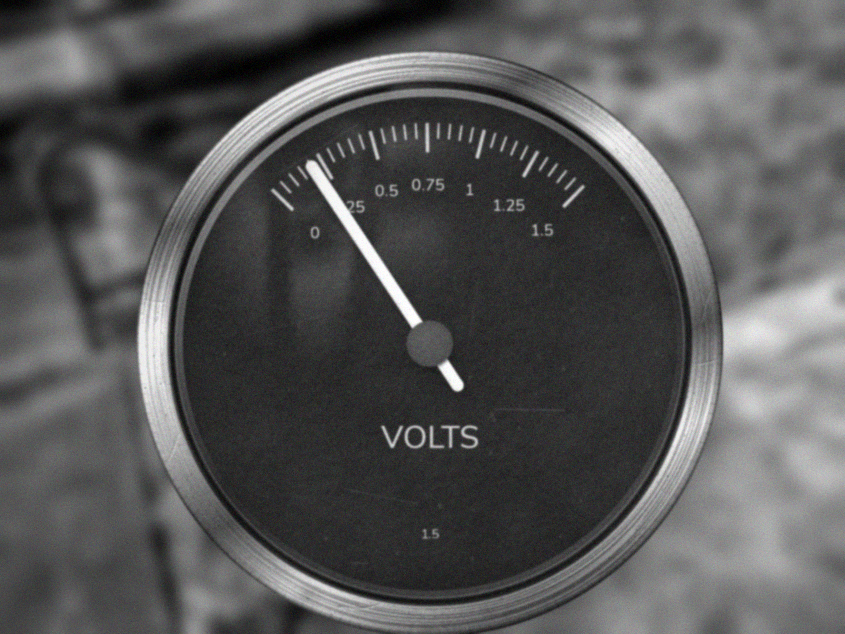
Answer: 0.2 V
